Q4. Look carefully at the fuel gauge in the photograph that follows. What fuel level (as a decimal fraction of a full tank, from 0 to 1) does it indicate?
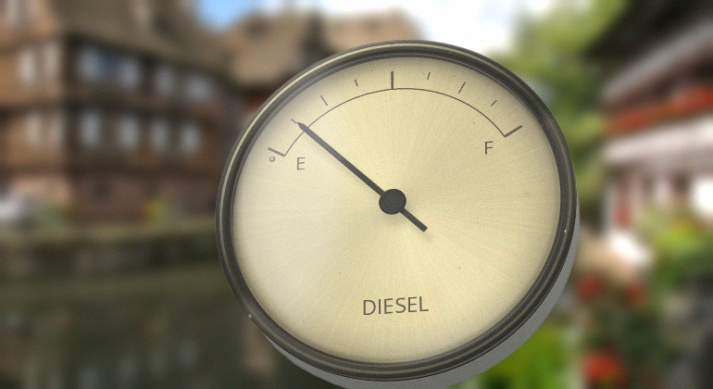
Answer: 0.125
